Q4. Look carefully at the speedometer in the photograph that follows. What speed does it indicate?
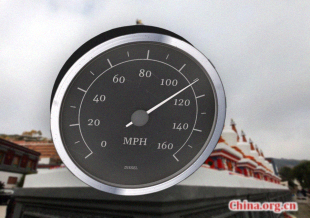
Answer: 110 mph
